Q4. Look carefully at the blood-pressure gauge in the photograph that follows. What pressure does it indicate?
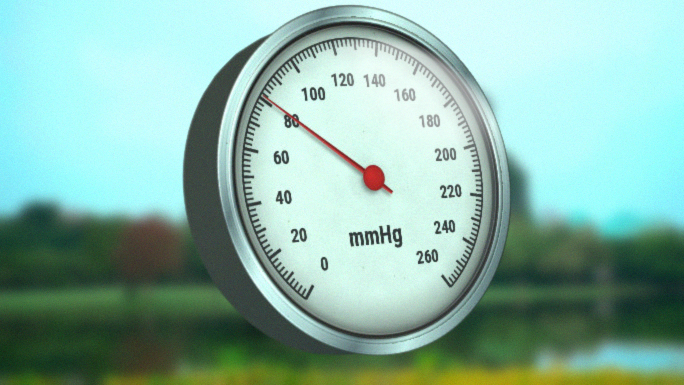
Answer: 80 mmHg
